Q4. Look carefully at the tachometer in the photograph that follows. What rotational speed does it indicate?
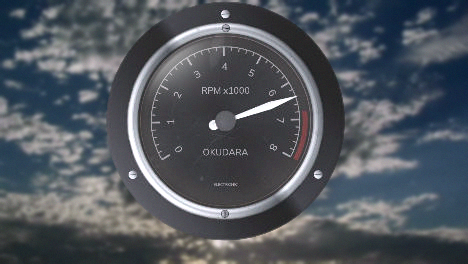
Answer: 6400 rpm
